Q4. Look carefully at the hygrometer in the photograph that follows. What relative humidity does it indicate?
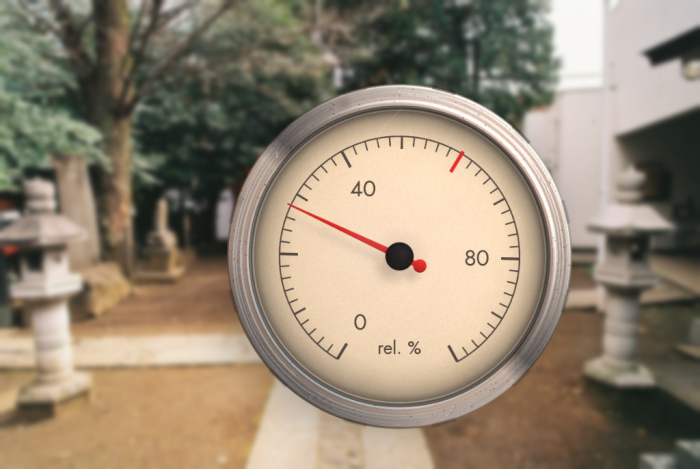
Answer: 28 %
